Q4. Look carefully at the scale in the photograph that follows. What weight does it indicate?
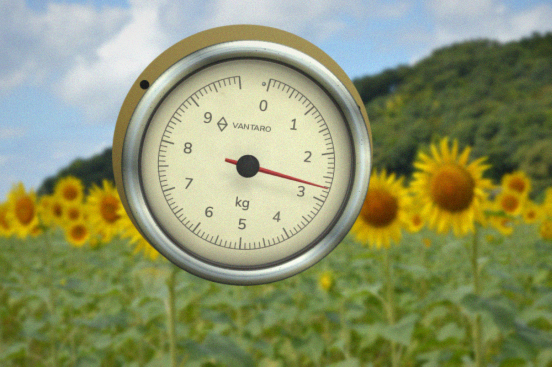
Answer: 2.7 kg
